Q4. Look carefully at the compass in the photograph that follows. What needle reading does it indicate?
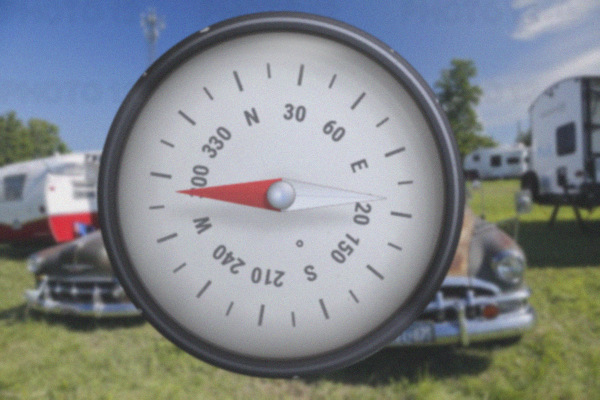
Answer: 292.5 °
